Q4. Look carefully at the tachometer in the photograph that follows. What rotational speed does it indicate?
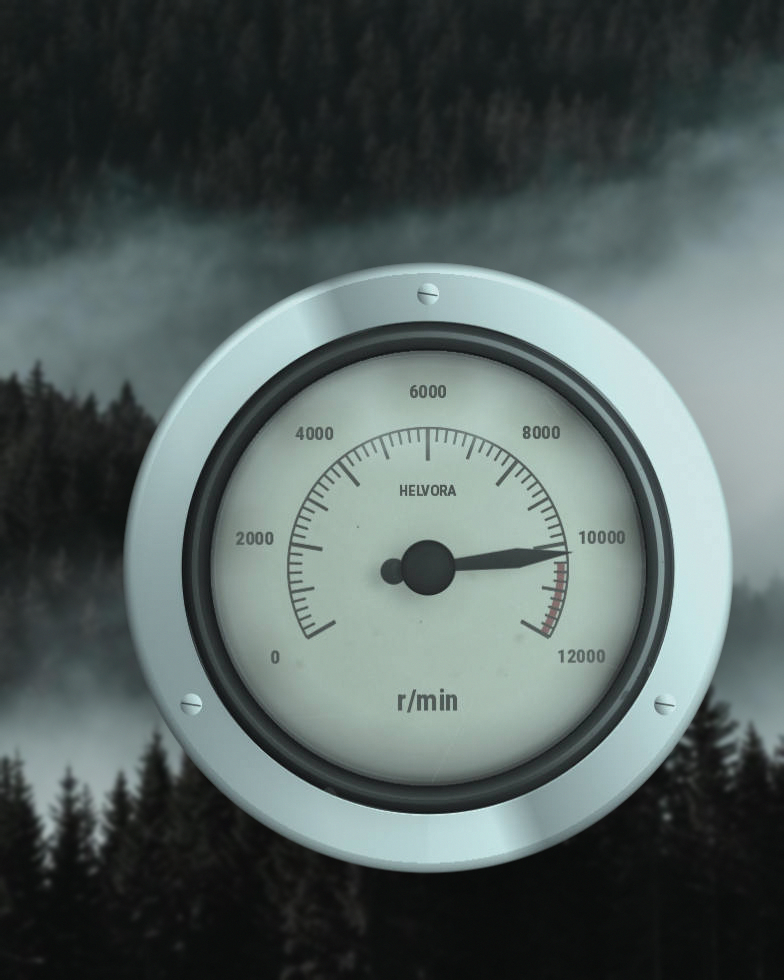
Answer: 10200 rpm
